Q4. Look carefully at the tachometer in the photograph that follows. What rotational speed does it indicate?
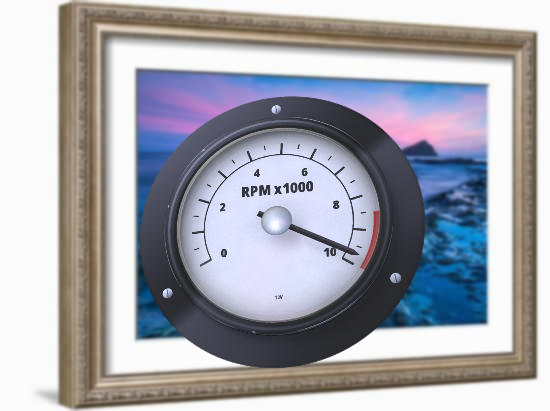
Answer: 9750 rpm
